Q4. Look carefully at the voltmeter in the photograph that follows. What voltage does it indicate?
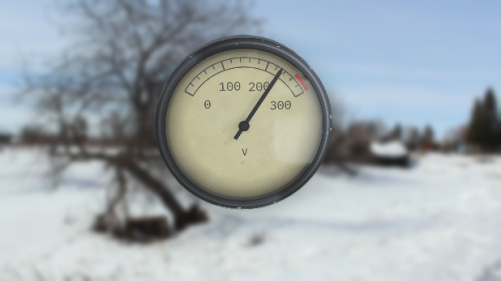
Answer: 230 V
